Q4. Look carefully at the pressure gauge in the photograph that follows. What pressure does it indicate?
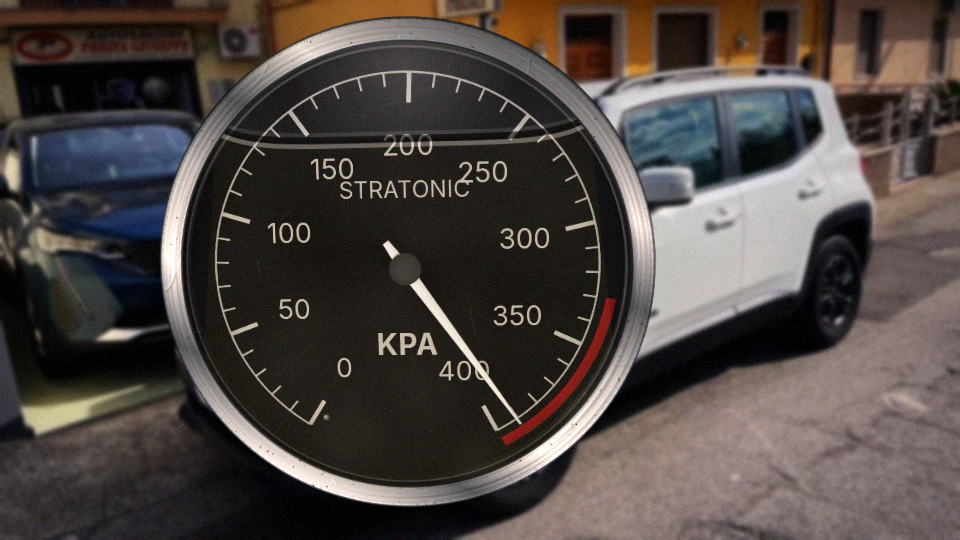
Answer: 390 kPa
